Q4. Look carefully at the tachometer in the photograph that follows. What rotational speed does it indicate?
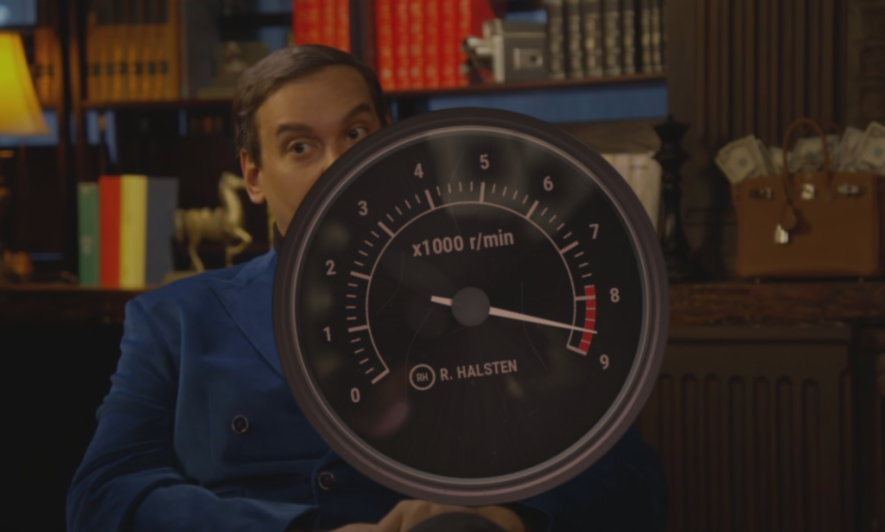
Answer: 8600 rpm
